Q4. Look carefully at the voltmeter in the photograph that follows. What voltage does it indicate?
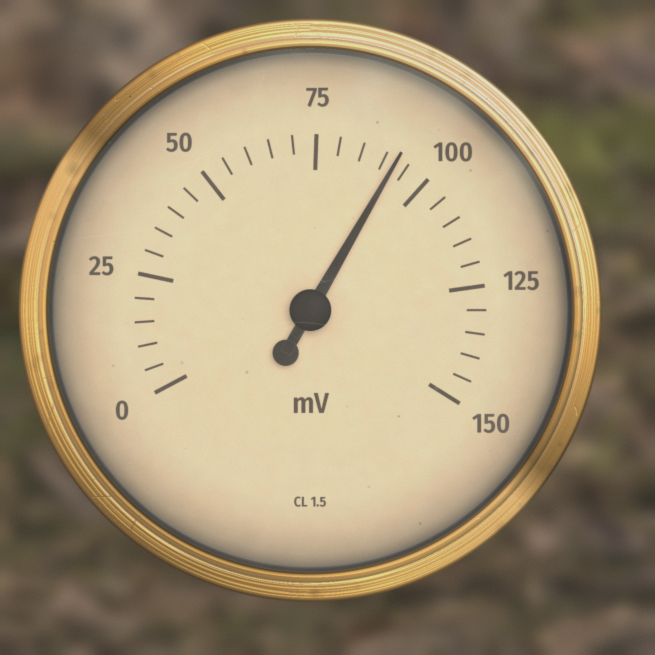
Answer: 92.5 mV
